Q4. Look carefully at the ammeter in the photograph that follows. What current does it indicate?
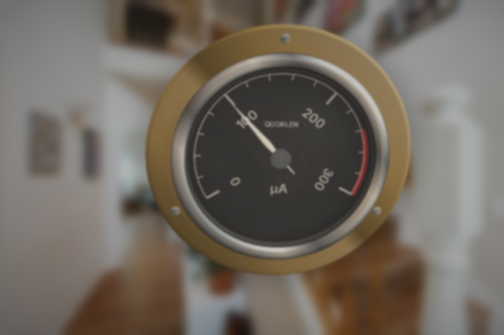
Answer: 100 µA
